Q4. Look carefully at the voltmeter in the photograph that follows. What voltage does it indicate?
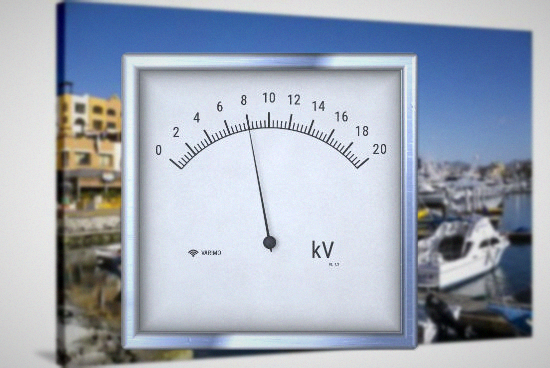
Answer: 8 kV
